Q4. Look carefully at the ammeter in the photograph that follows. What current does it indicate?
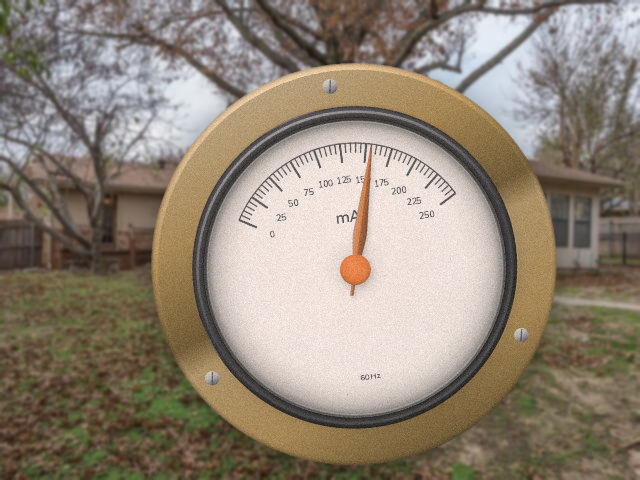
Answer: 155 mA
